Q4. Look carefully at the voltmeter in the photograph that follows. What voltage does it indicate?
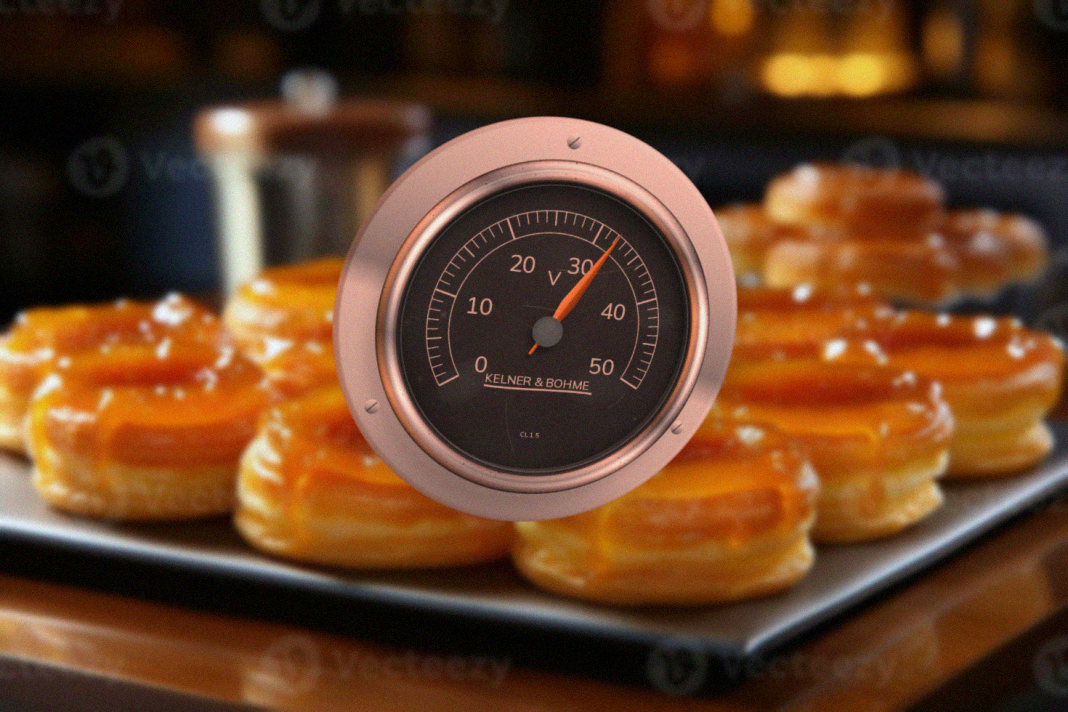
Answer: 32 V
